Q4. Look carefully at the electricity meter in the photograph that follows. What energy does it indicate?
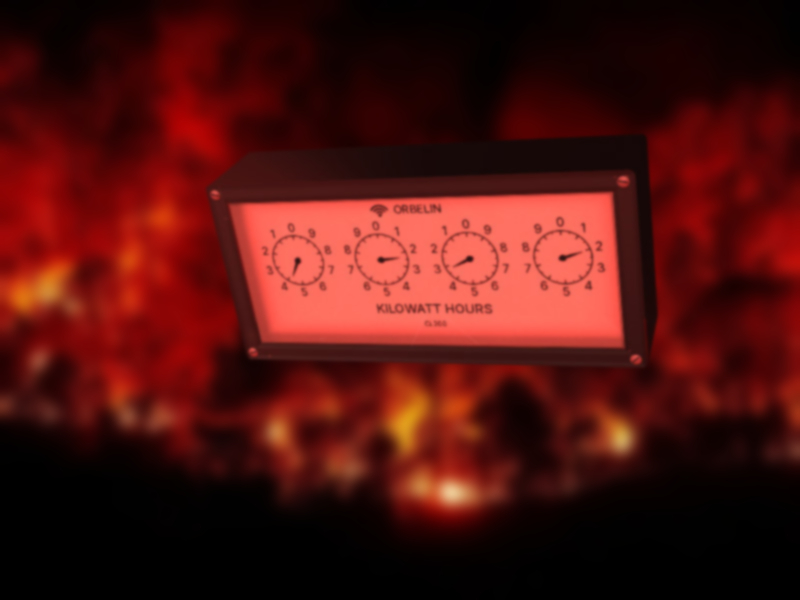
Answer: 4232 kWh
